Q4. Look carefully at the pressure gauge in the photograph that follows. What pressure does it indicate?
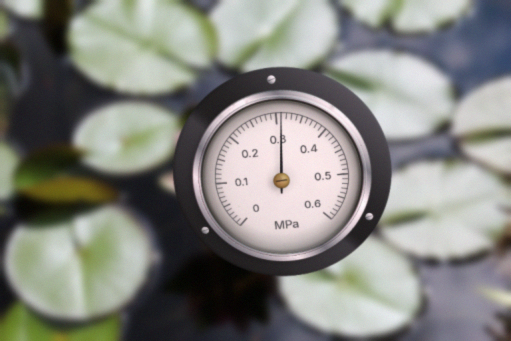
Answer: 0.31 MPa
